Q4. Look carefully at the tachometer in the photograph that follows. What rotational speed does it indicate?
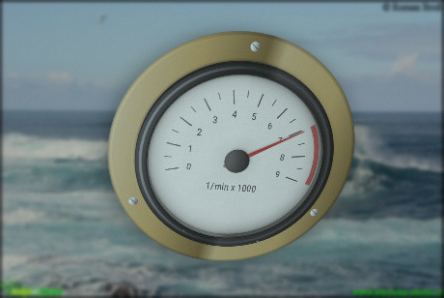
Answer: 7000 rpm
